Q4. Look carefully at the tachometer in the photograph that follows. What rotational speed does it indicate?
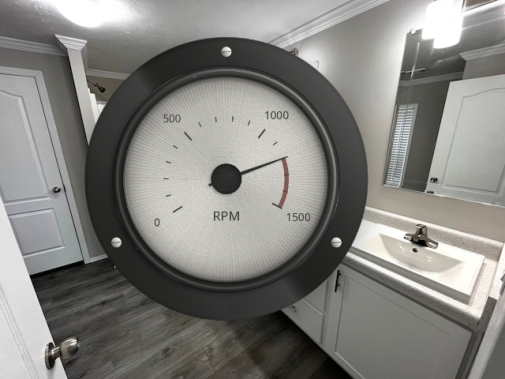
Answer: 1200 rpm
